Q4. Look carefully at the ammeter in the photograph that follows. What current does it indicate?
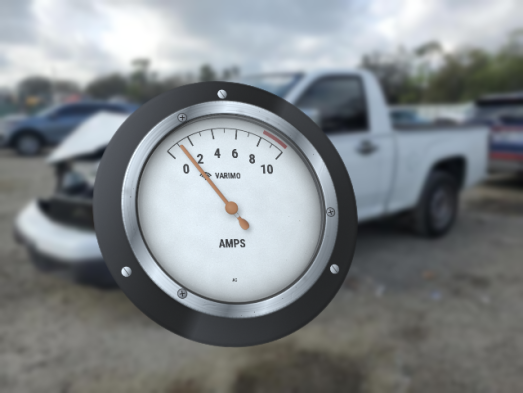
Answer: 1 A
